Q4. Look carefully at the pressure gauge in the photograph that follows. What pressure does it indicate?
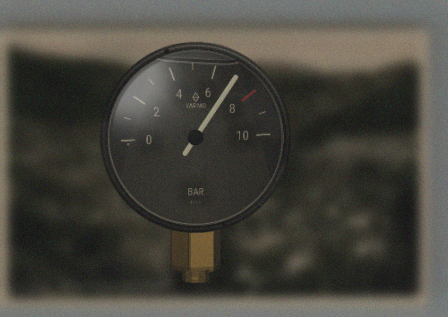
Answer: 7 bar
